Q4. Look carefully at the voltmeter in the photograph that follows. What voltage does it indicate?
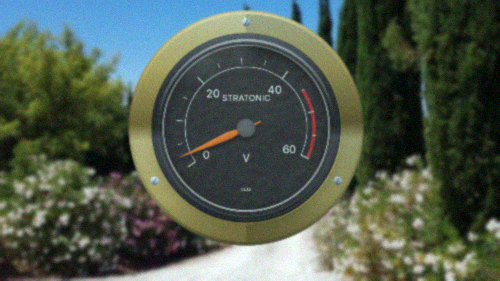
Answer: 2.5 V
